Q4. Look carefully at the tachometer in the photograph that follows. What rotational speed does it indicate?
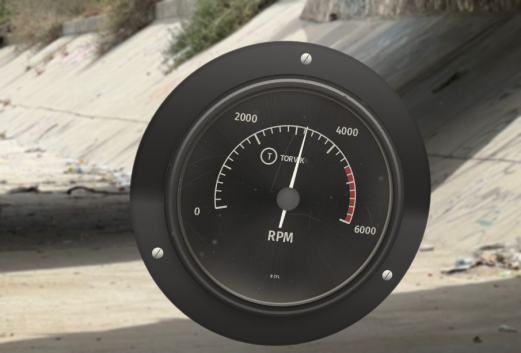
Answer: 3200 rpm
